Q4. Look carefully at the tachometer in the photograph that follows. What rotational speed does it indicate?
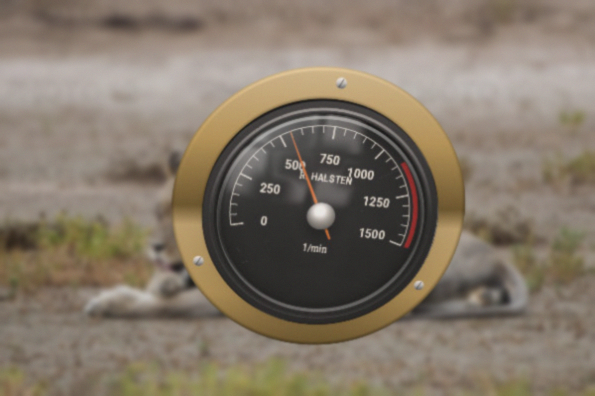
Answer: 550 rpm
